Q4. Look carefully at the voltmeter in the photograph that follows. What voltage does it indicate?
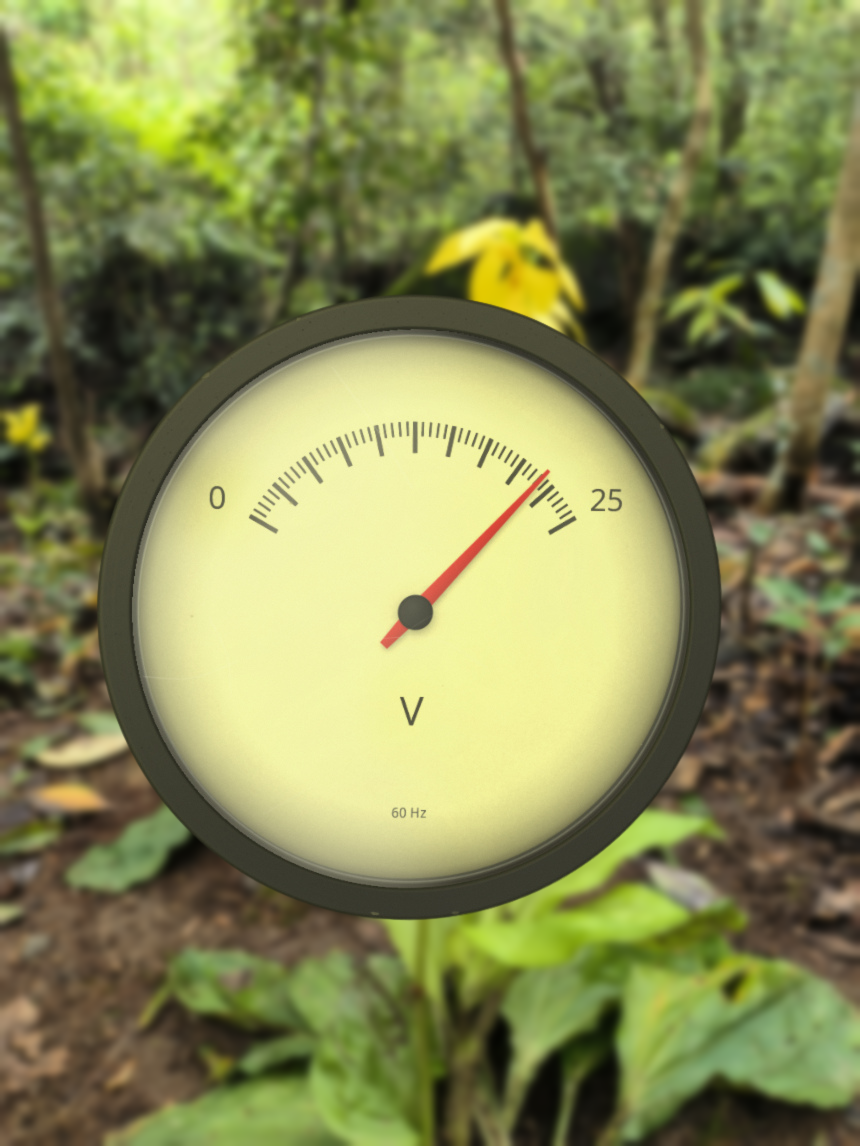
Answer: 21.5 V
